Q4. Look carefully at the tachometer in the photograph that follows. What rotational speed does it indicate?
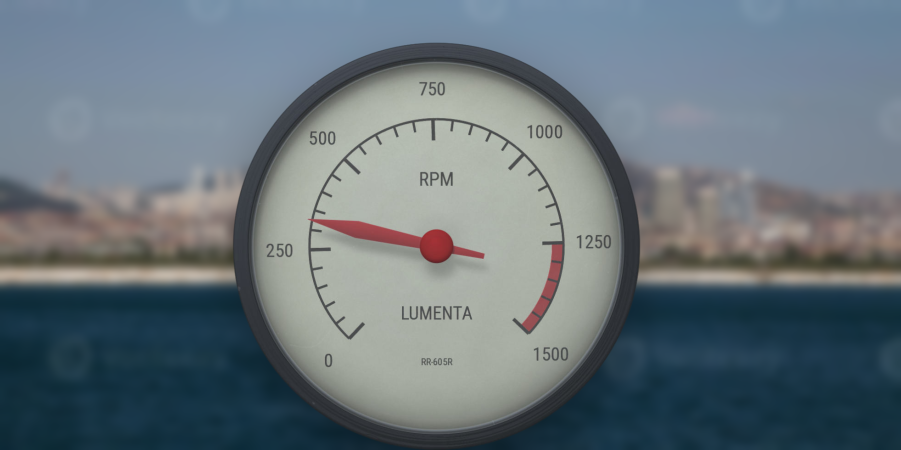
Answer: 325 rpm
